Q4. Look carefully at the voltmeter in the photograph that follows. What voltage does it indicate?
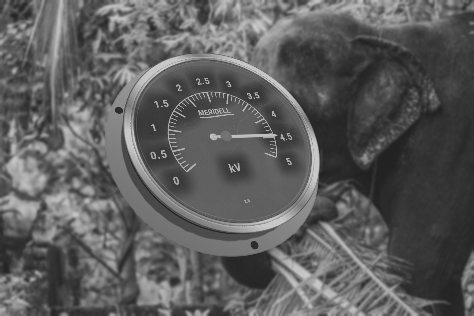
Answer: 4.5 kV
